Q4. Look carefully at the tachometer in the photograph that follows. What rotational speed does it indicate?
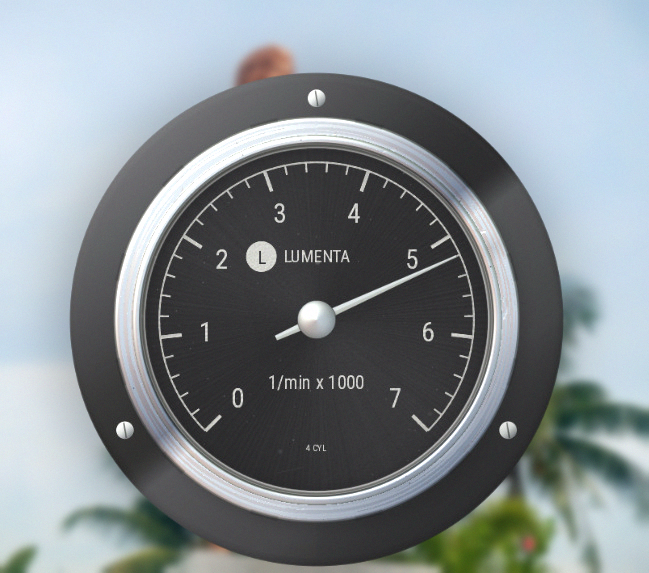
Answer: 5200 rpm
